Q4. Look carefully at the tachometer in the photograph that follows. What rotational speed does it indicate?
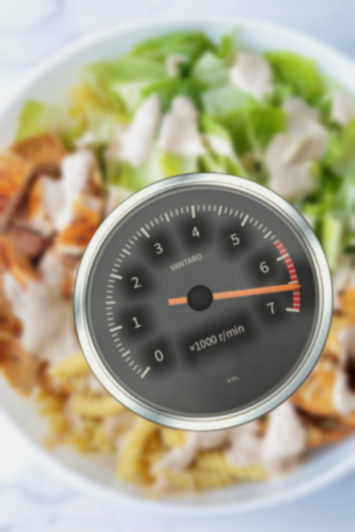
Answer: 6600 rpm
